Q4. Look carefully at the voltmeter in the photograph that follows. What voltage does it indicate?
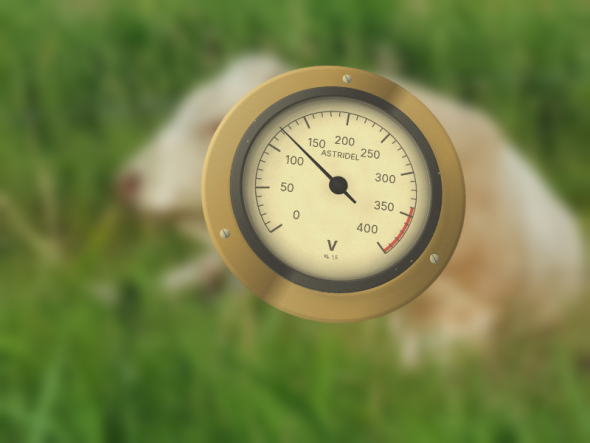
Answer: 120 V
